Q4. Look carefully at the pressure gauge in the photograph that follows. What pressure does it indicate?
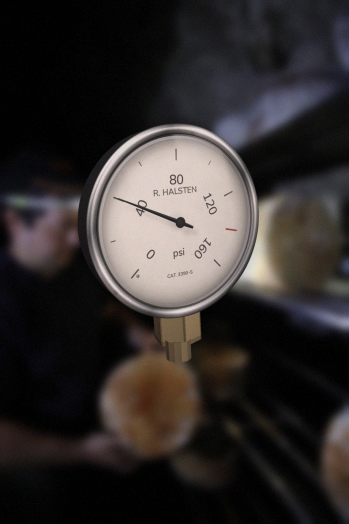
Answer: 40 psi
